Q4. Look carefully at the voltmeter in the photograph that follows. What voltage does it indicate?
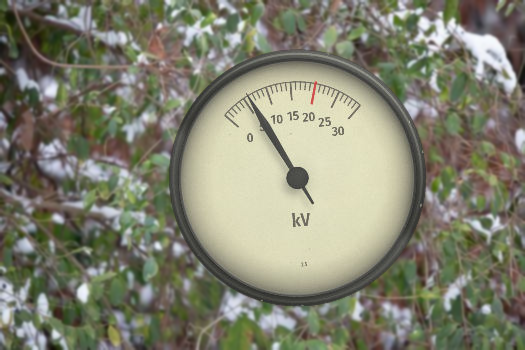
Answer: 6 kV
